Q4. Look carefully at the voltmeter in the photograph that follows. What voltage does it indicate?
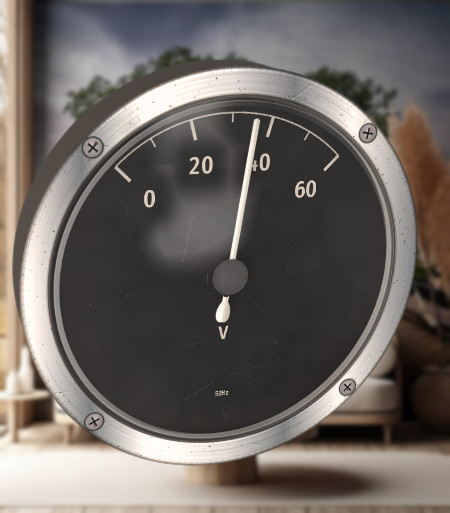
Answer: 35 V
